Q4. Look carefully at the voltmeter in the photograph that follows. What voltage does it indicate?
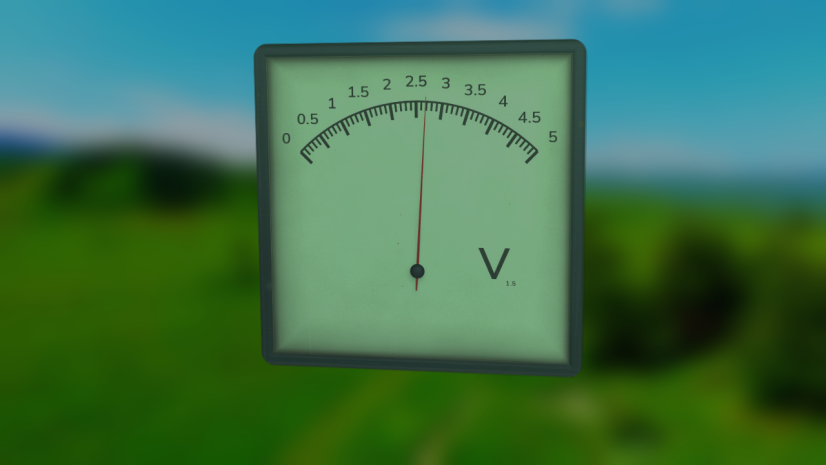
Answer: 2.7 V
